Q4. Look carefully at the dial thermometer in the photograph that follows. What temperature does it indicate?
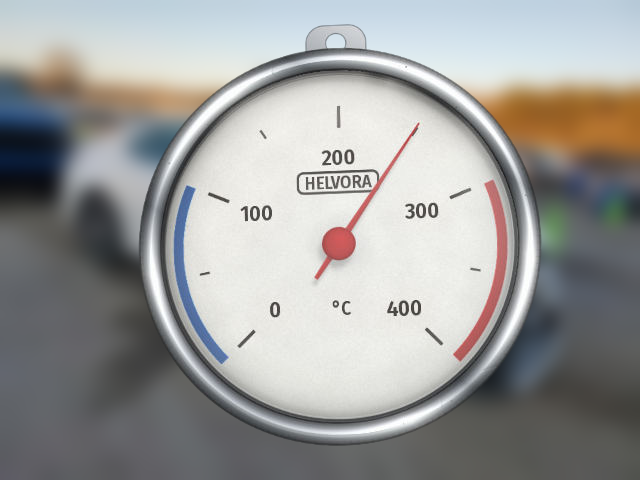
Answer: 250 °C
